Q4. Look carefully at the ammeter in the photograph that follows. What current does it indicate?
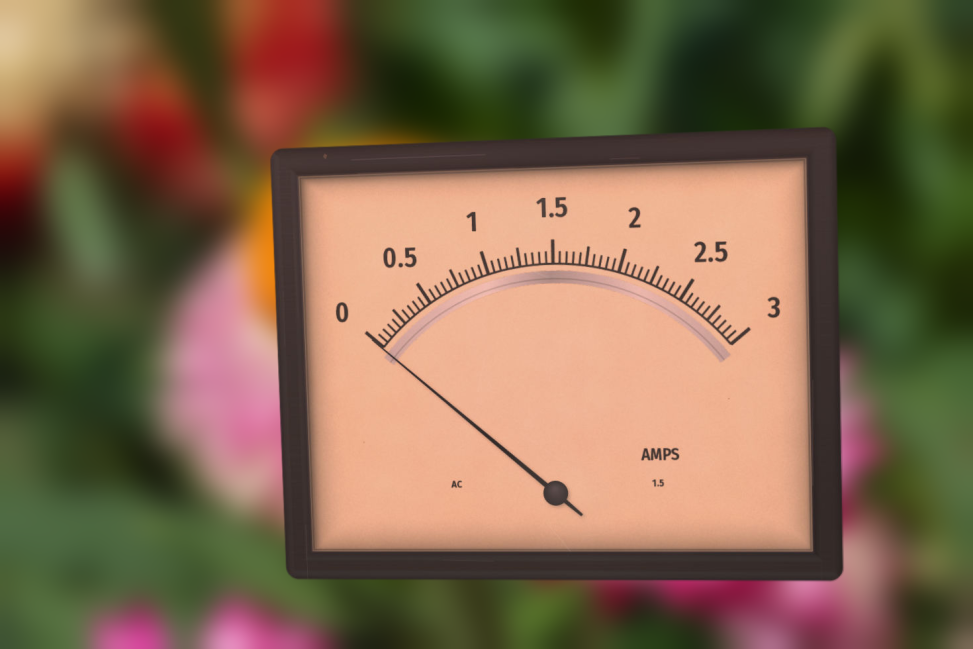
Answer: 0 A
